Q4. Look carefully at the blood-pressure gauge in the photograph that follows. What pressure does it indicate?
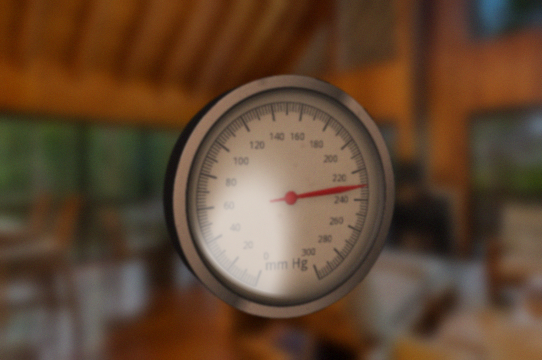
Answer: 230 mmHg
